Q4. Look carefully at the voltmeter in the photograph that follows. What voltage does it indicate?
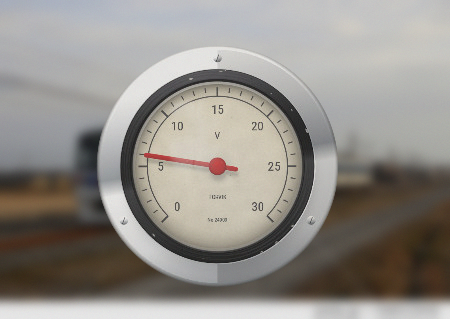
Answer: 6 V
